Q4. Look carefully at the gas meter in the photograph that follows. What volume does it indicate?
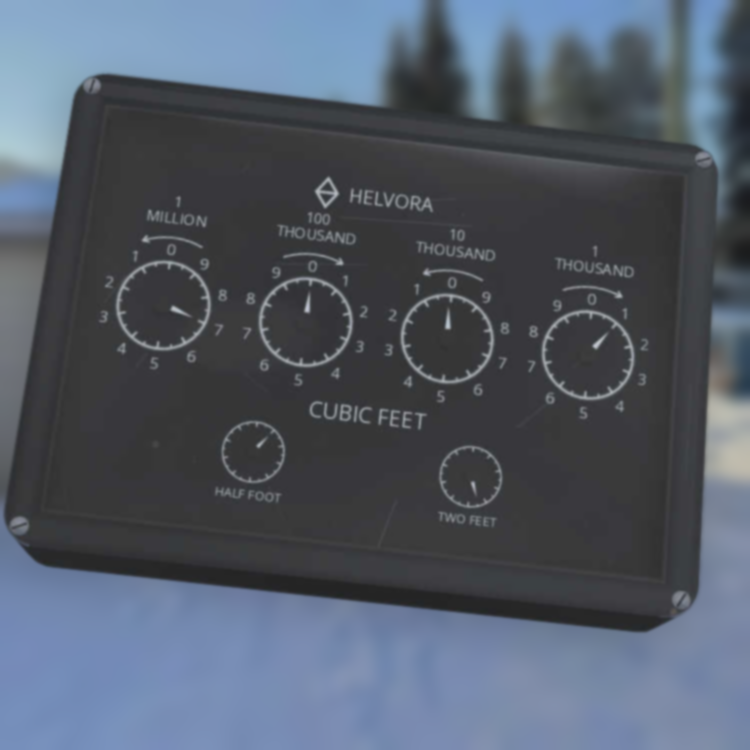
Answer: 700100 ft³
